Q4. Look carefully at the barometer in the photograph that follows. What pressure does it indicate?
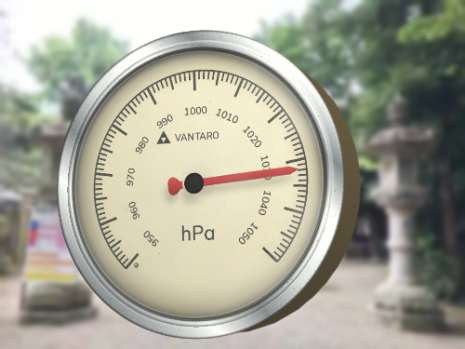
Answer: 1032 hPa
